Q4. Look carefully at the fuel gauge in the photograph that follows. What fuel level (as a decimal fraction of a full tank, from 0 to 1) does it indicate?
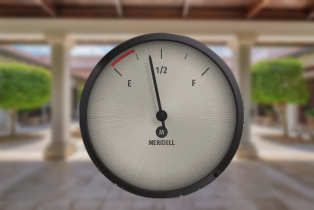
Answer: 0.375
